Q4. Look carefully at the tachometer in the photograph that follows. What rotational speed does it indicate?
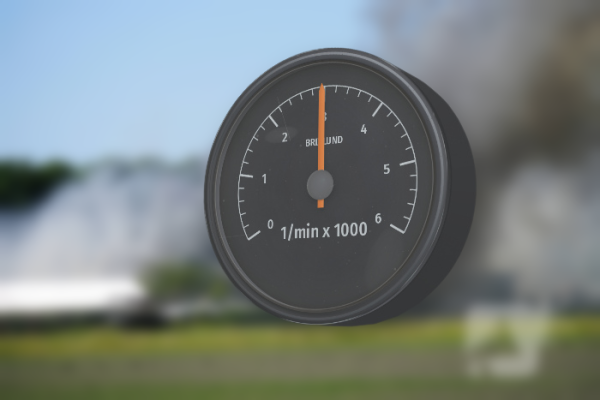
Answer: 3000 rpm
